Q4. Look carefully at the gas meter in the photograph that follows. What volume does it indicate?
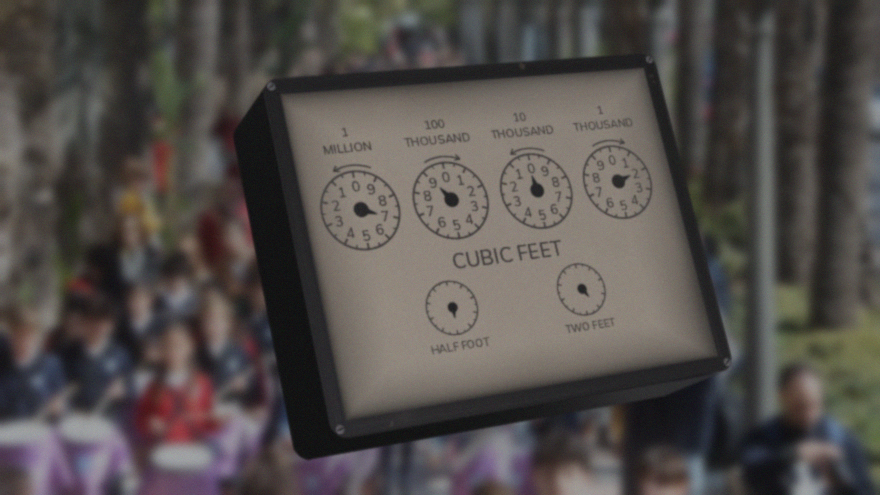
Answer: 690200 ft³
